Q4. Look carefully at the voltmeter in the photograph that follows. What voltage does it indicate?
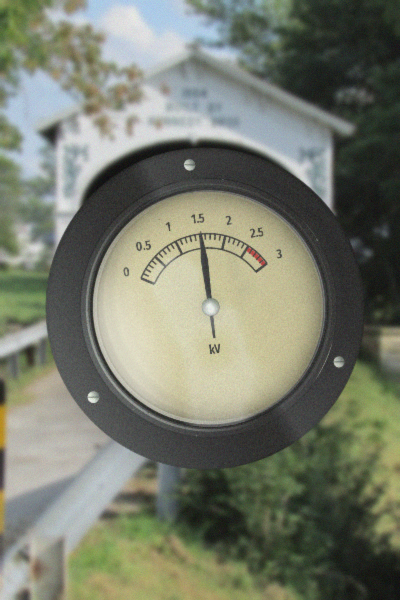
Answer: 1.5 kV
